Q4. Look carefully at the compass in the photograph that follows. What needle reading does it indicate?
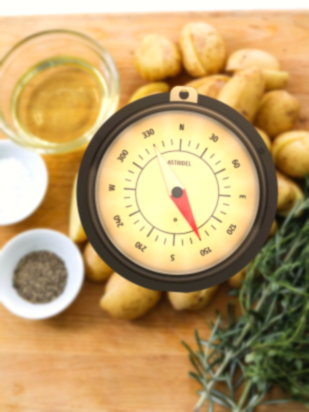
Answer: 150 °
